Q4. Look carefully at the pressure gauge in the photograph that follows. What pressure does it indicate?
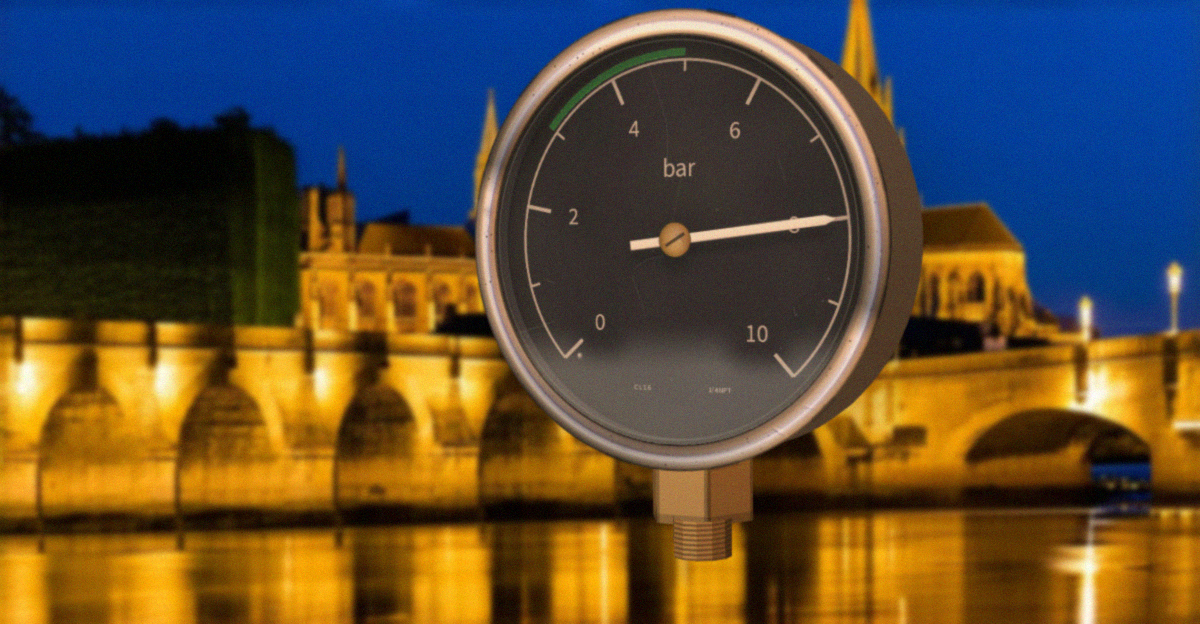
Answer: 8 bar
